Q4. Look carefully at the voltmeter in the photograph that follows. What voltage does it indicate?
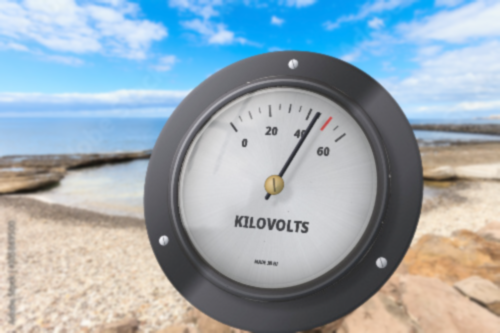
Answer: 45 kV
